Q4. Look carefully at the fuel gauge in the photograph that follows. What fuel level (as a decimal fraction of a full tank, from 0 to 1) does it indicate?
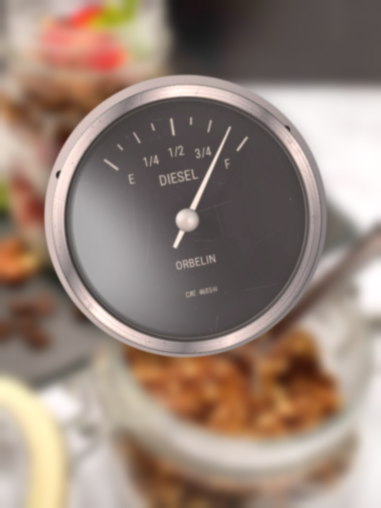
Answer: 0.875
